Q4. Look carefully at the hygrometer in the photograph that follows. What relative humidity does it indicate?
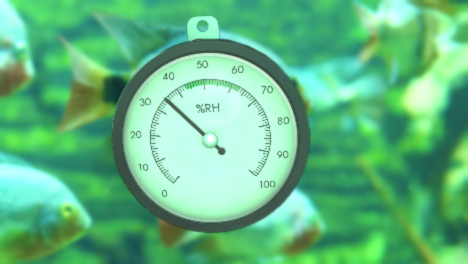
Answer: 35 %
